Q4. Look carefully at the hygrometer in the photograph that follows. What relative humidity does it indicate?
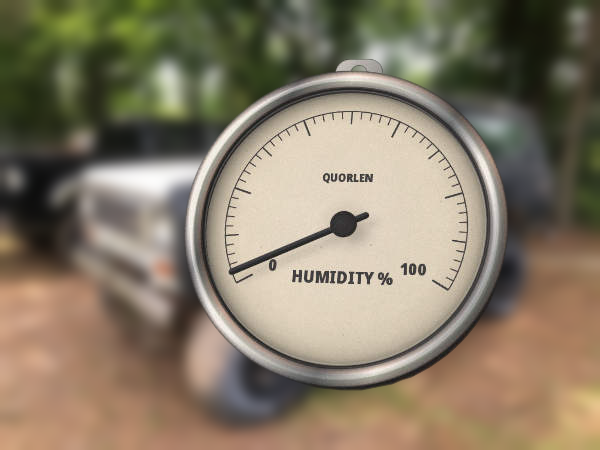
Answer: 2 %
